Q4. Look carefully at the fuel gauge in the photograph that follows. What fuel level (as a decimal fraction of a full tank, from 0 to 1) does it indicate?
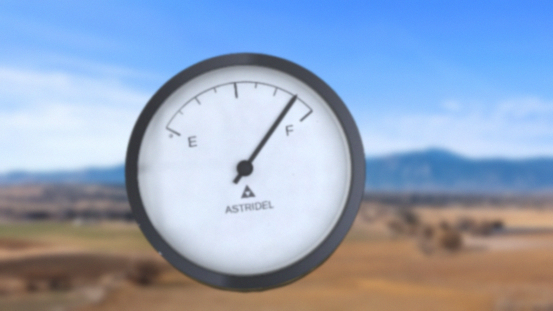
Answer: 0.875
